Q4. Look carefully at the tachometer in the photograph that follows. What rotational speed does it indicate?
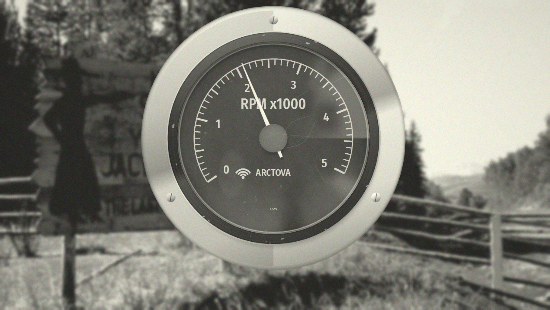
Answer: 2100 rpm
